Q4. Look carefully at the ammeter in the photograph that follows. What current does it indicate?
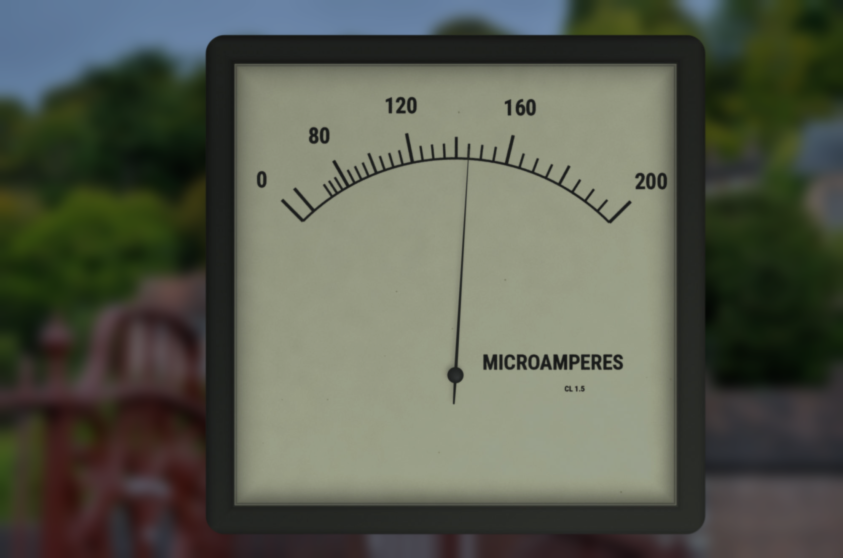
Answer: 145 µA
